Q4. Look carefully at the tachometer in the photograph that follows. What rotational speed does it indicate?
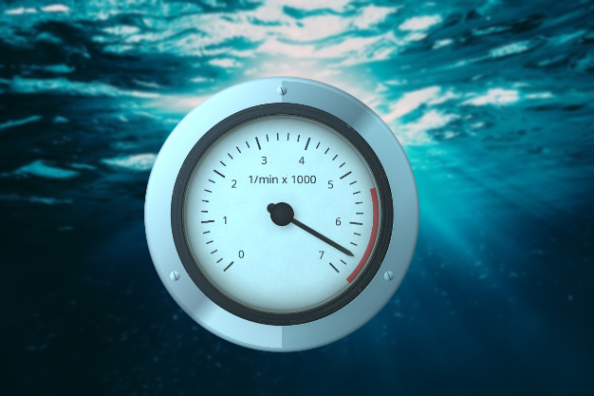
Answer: 6600 rpm
